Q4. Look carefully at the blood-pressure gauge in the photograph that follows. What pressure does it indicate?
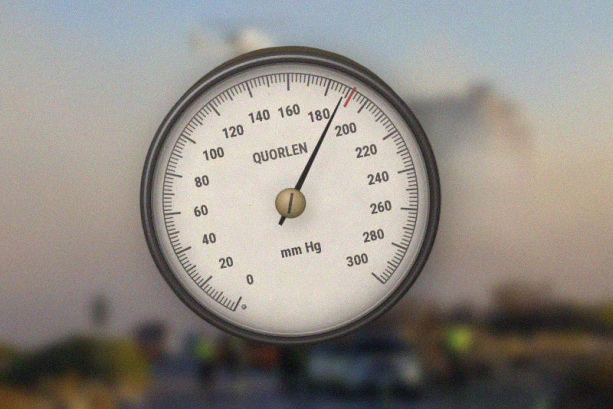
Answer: 188 mmHg
